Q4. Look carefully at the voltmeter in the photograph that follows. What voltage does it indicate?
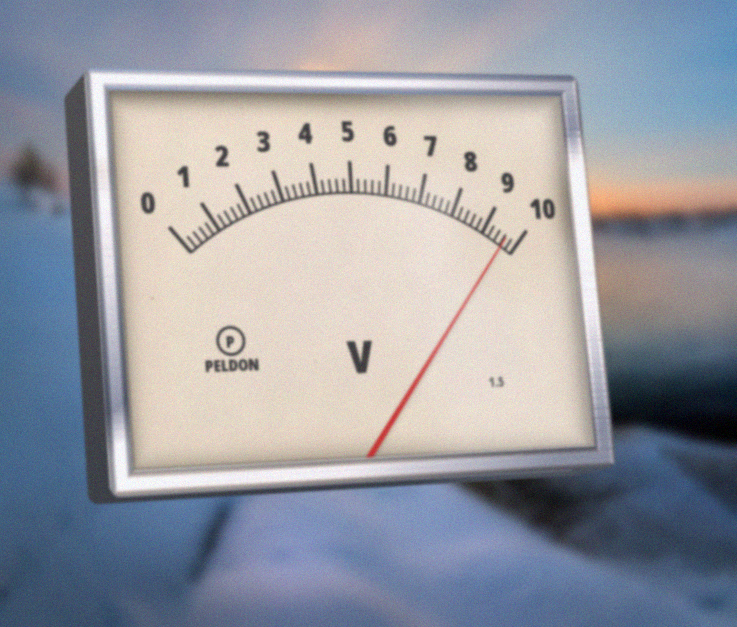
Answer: 9.6 V
